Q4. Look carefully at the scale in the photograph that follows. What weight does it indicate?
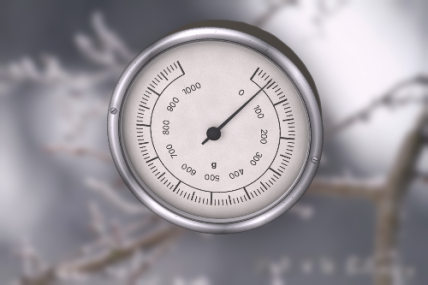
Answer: 40 g
